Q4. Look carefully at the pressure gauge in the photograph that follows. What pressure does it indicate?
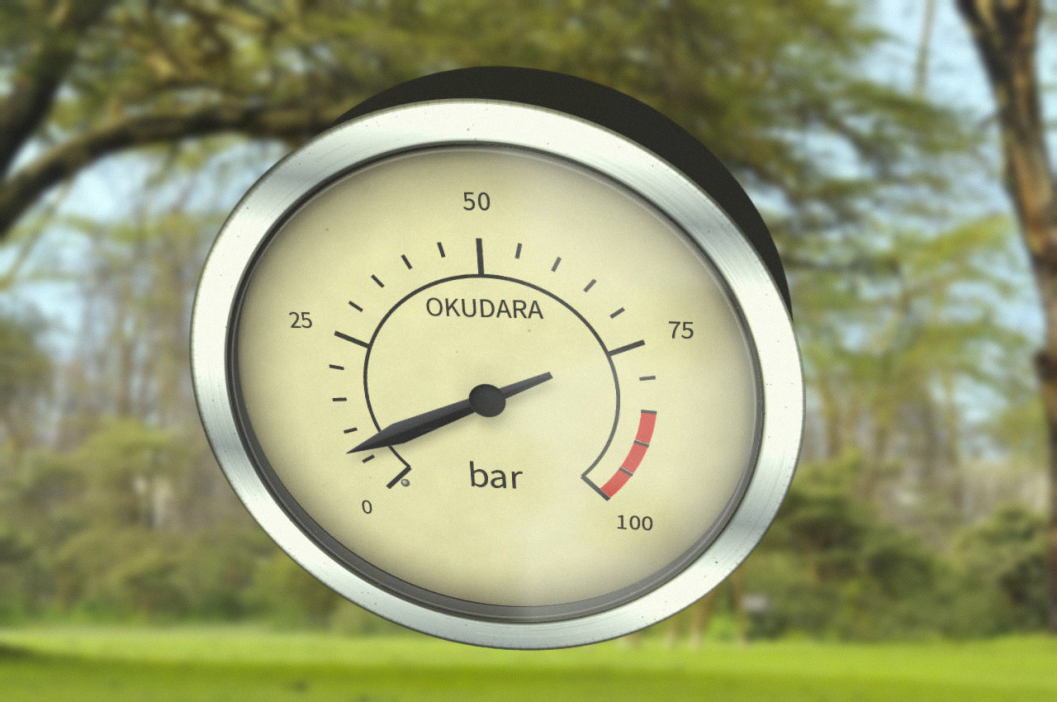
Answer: 7.5 bar
